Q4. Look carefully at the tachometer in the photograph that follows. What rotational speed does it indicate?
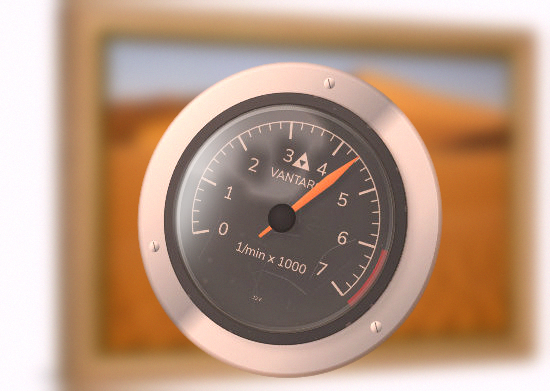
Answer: 4400 rpm
